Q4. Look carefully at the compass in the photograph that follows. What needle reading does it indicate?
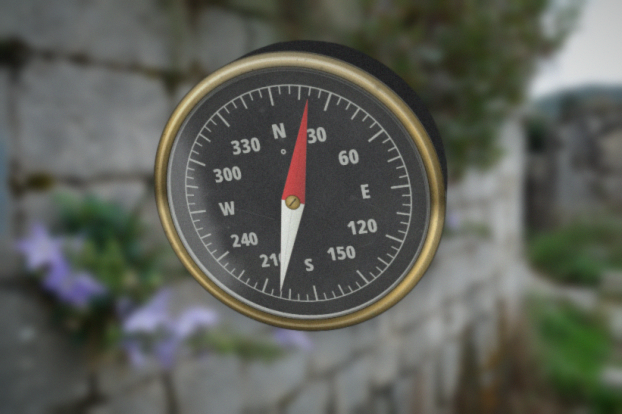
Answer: 20 °
